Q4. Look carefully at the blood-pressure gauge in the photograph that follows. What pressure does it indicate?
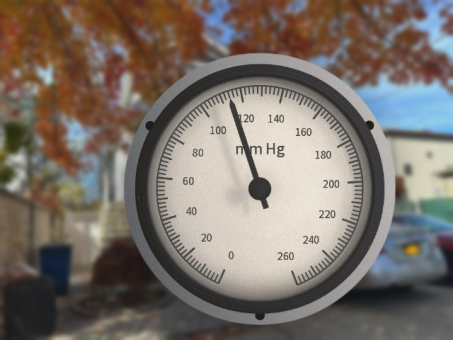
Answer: 114 mmHg
